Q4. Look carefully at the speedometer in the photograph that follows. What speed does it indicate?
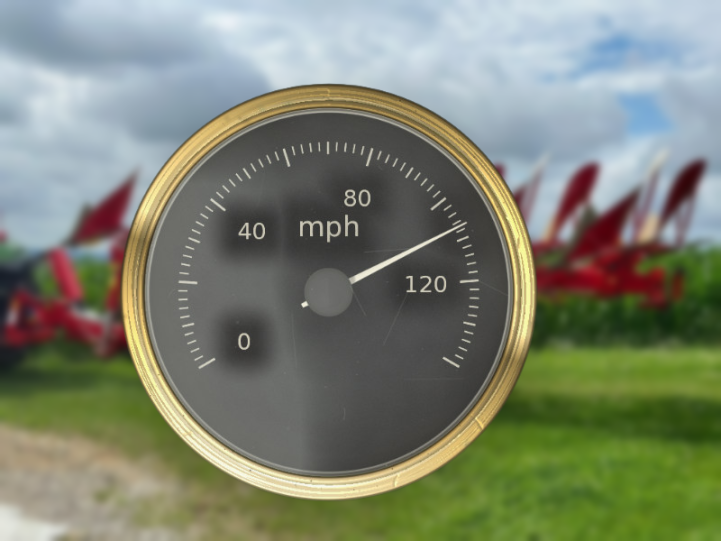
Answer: 107 mph
